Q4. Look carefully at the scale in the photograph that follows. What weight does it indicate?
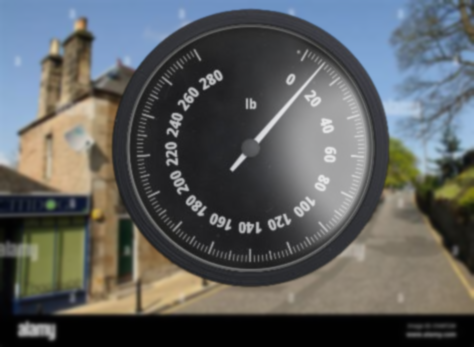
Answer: 10 lb
